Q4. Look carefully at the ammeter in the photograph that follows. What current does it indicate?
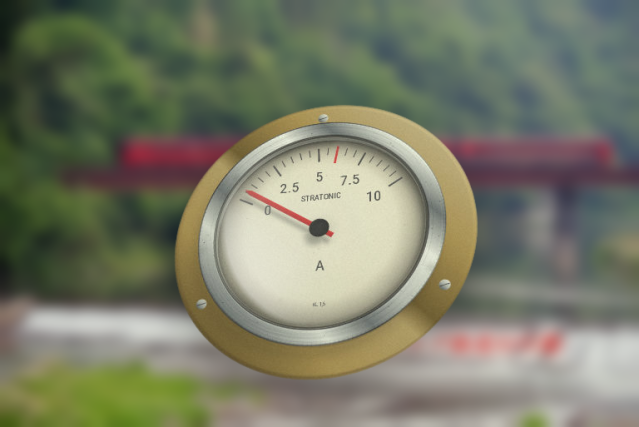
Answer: 0.5 A
